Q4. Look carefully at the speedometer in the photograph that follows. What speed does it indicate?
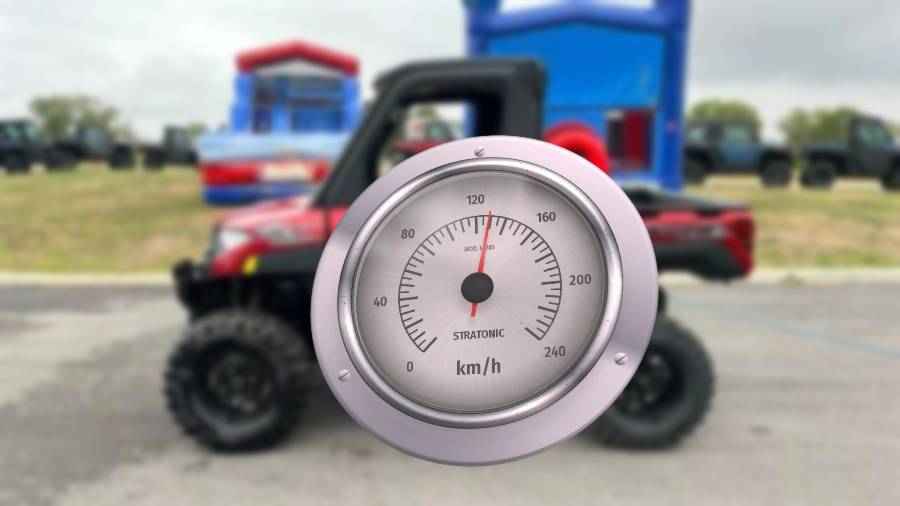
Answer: 130 km/h
